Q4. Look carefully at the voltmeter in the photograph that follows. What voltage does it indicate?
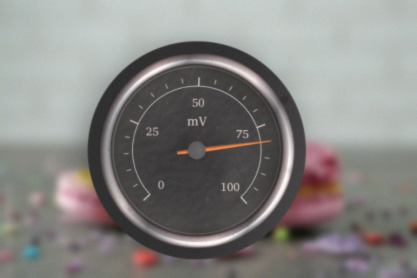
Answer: 80 mV
